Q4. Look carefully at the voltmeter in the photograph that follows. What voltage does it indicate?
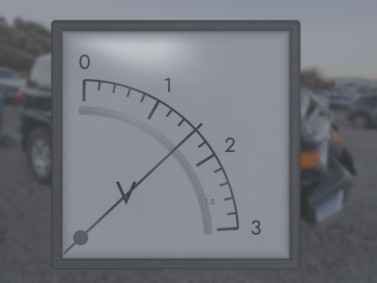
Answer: 1.6 V
